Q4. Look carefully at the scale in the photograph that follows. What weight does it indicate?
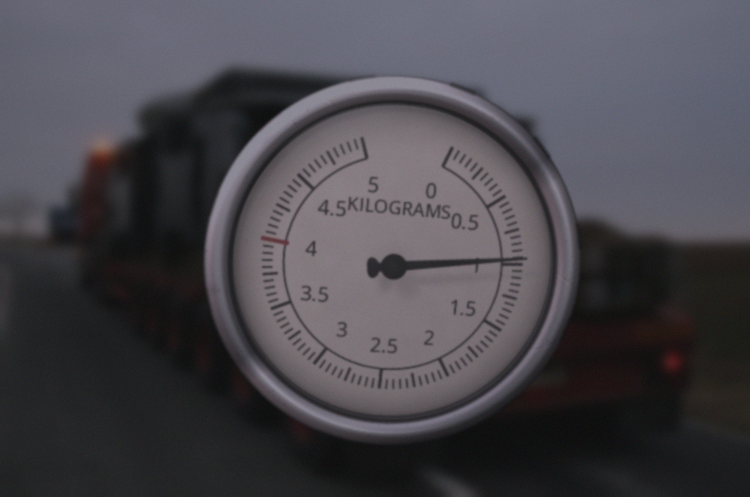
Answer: 0.95 kg
